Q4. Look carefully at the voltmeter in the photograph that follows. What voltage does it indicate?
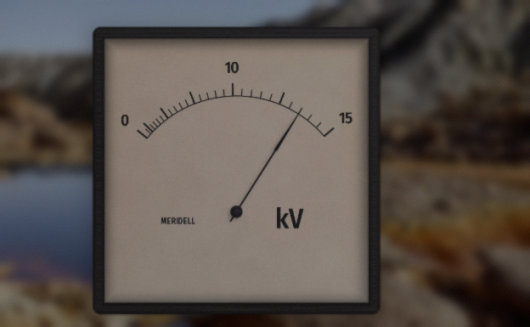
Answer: 13.5 kV
